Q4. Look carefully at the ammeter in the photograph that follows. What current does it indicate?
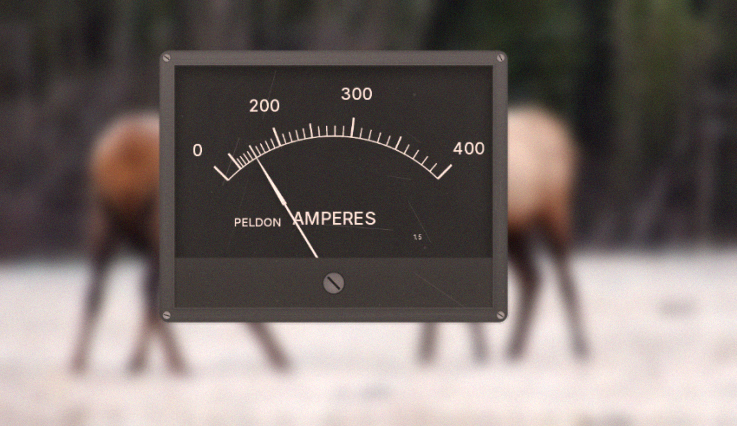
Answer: 150 A
